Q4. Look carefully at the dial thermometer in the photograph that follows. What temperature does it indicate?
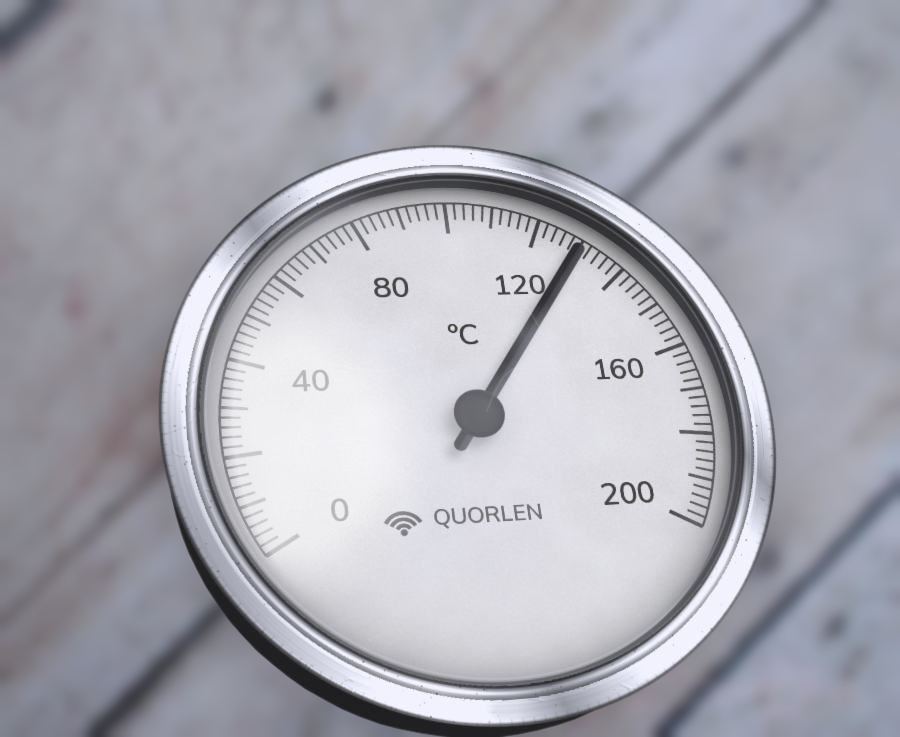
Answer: 130 °C
